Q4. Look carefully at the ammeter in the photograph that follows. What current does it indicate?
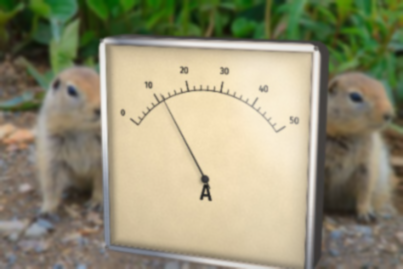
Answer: 12 A
